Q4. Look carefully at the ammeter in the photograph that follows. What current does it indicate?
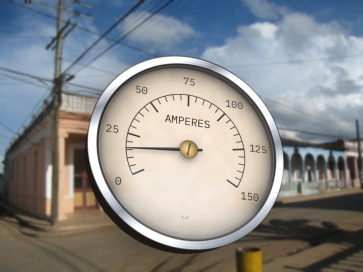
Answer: 15 A
